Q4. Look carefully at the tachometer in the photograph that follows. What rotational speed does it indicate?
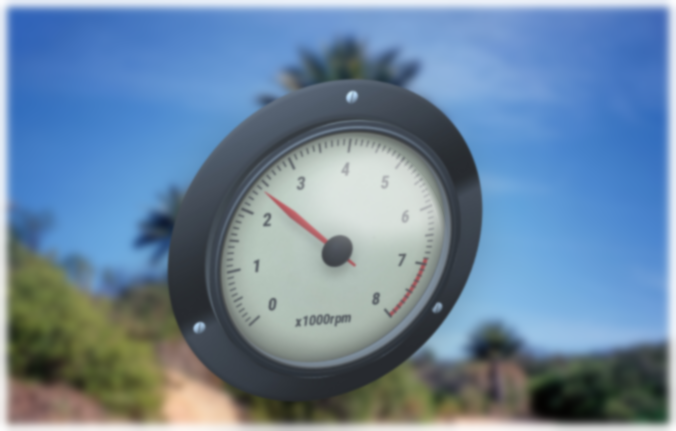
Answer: 2400 rpm
